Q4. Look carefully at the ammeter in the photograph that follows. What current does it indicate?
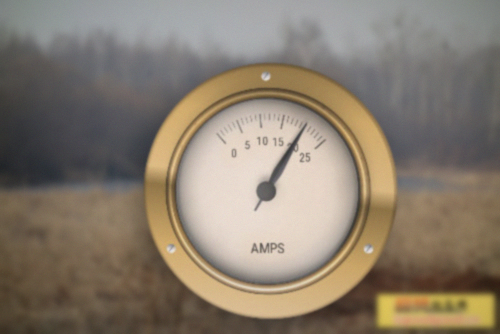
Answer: 20 A
